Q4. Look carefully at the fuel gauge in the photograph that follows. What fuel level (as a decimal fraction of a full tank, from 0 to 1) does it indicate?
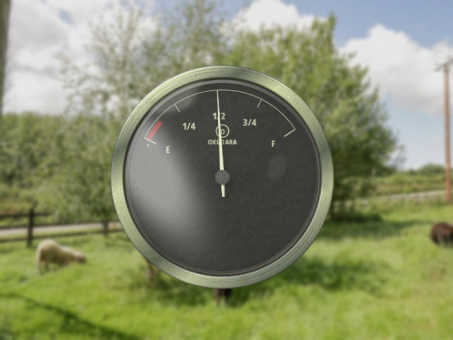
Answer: 0.5
